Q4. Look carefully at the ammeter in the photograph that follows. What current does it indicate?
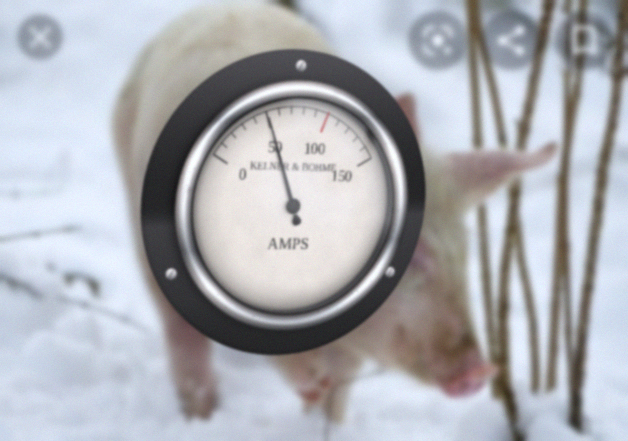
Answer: 50 A
